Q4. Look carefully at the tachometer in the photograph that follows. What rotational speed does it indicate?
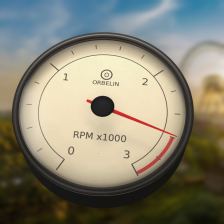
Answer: 2600 rpm
